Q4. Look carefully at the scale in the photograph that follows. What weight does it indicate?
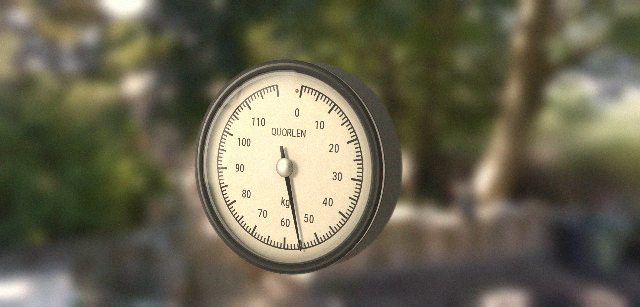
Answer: 55 kg
